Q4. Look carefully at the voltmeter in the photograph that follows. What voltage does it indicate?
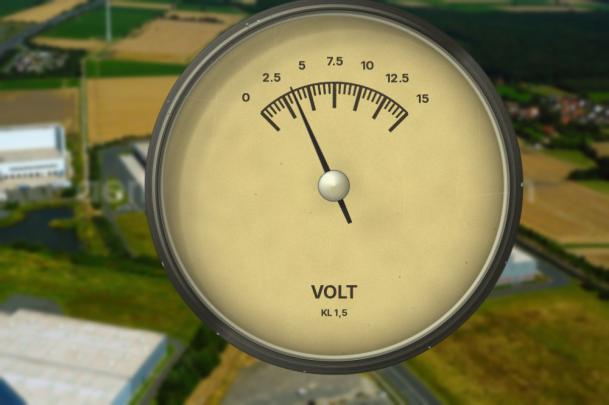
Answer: 3.5 V
